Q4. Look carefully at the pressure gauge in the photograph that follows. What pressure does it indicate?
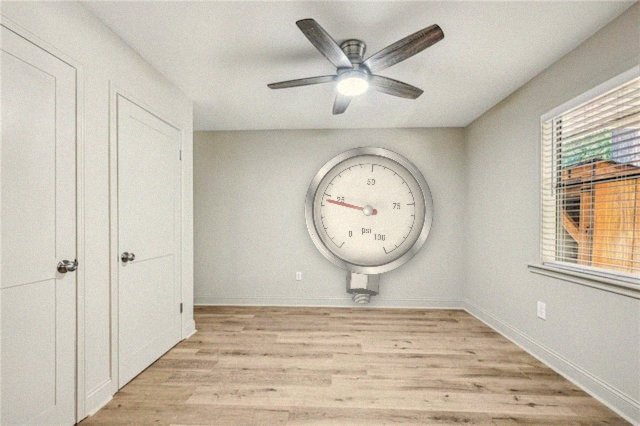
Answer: 22.5 psi
